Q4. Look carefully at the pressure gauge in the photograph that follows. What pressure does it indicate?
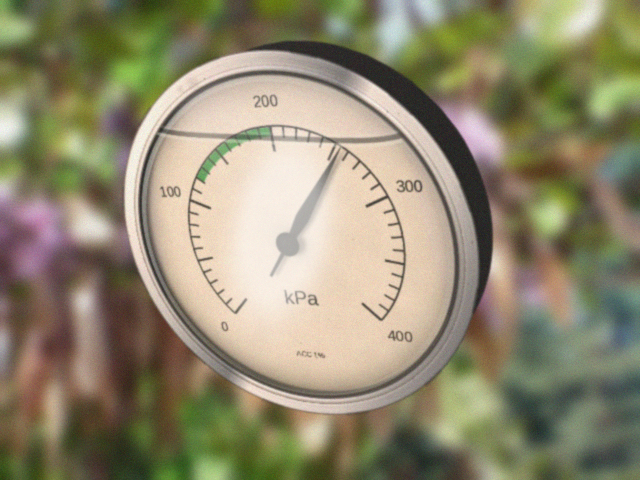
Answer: 255 kPa
